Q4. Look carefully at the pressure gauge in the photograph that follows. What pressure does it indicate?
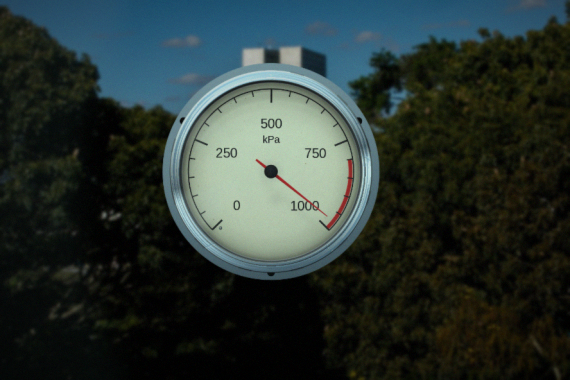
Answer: 975 kPa
